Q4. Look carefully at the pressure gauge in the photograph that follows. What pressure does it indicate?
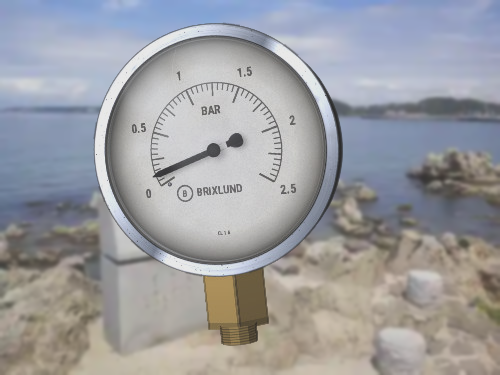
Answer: 0.1 bar
